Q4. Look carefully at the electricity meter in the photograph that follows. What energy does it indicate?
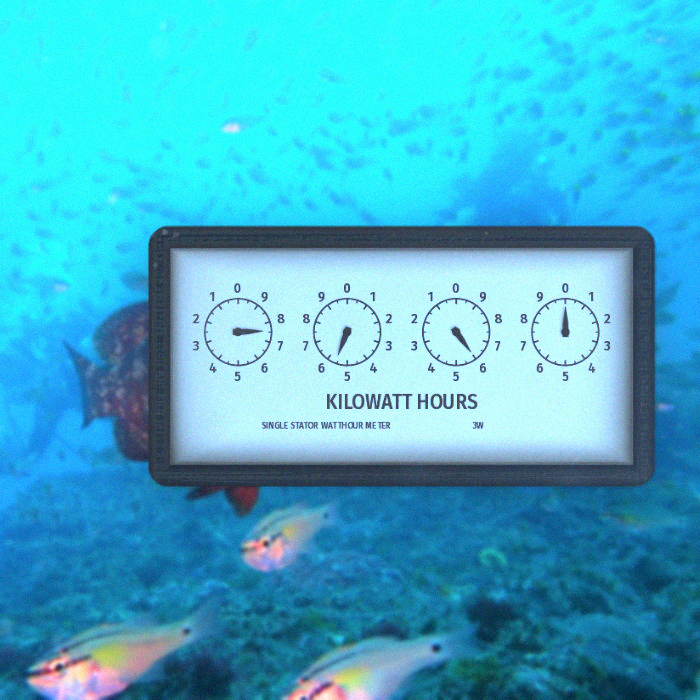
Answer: 7560 kWh
